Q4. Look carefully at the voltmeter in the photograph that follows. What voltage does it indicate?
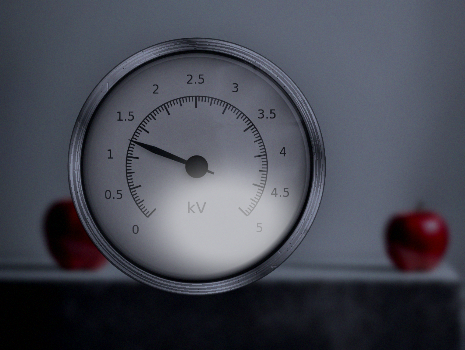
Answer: 1.25 kV
